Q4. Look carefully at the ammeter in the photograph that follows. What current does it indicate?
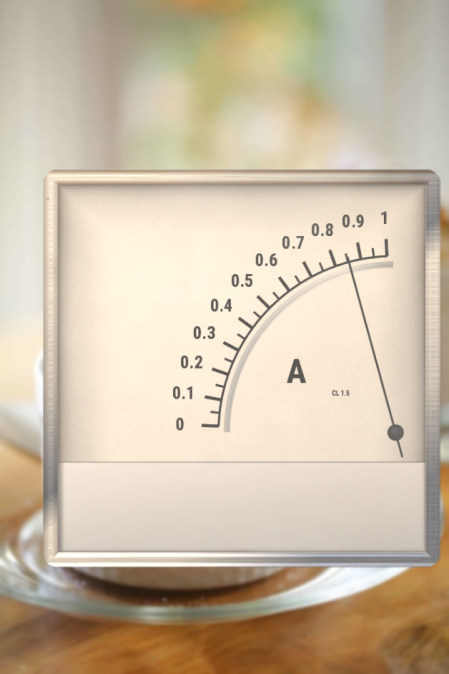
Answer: 0.85 A
